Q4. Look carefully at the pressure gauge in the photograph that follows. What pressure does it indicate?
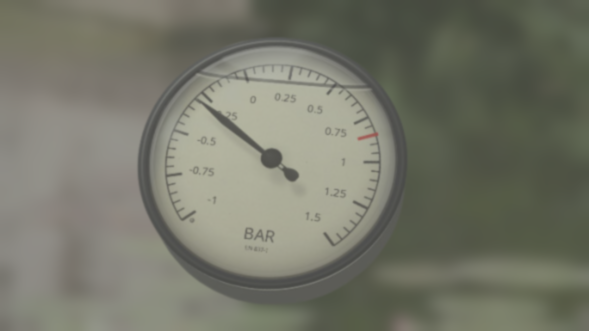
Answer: -0.3 bar
